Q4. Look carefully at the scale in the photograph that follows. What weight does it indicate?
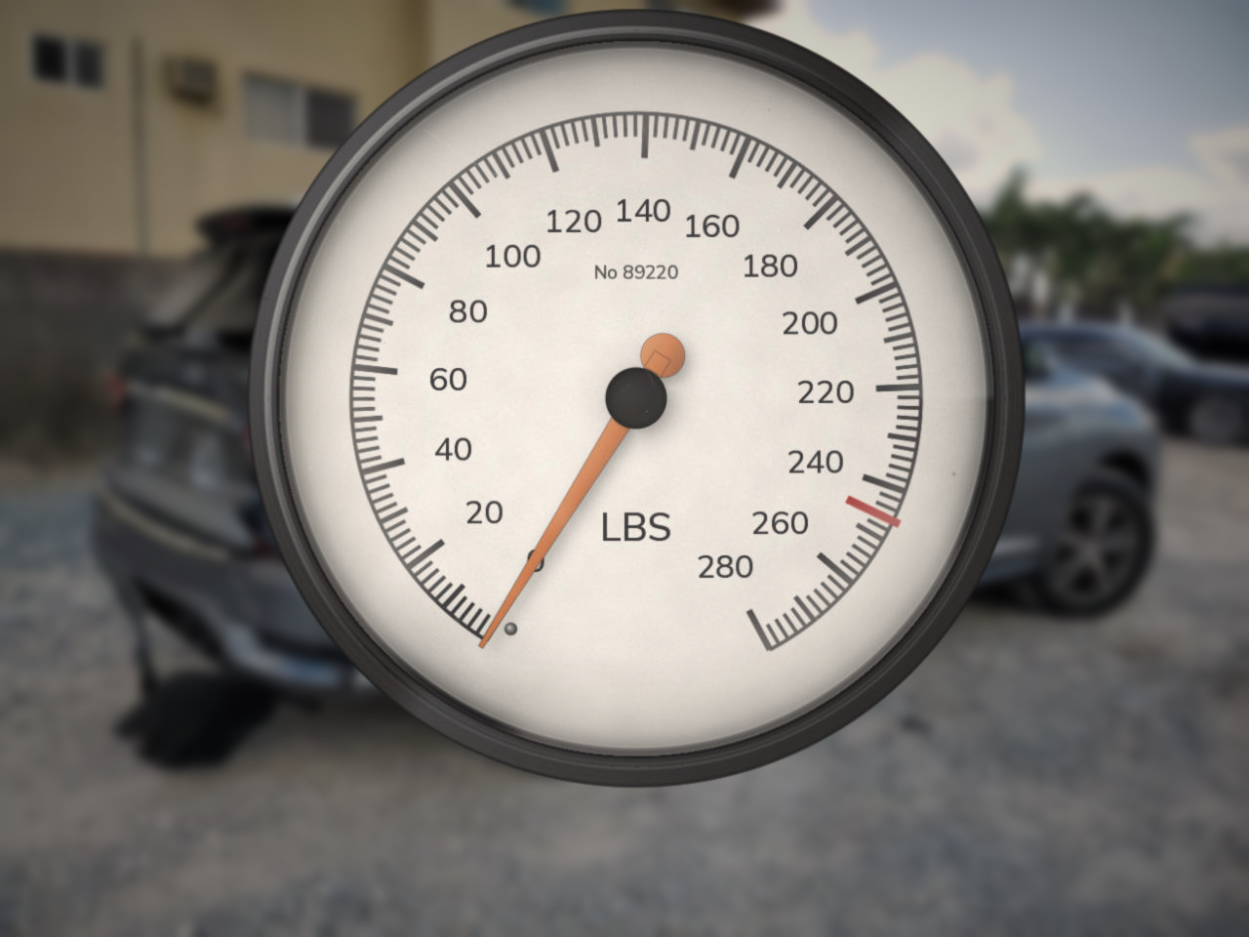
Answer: 0 lb
